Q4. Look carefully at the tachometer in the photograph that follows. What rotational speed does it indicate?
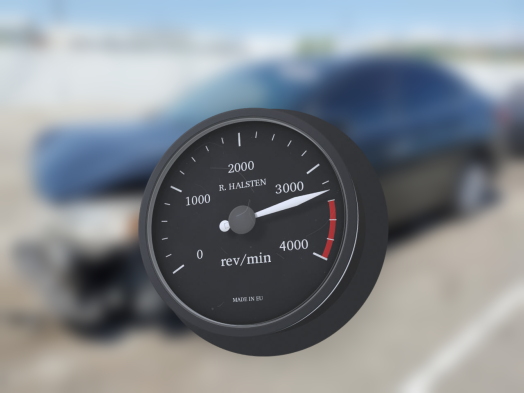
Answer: 3300 rpm
